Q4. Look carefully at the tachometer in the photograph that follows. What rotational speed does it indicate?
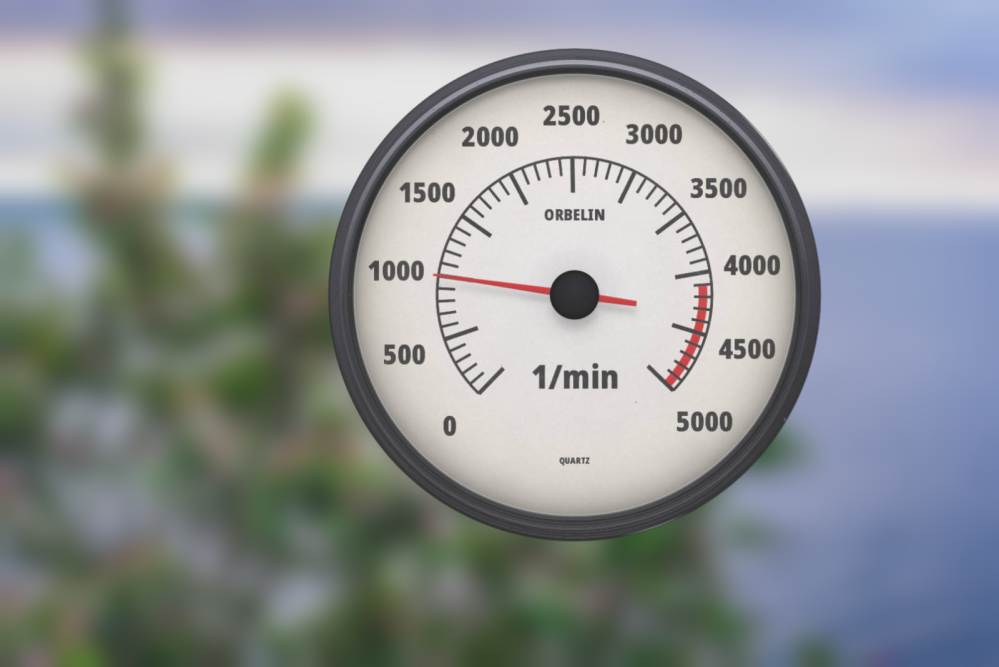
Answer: 1000 rpm
